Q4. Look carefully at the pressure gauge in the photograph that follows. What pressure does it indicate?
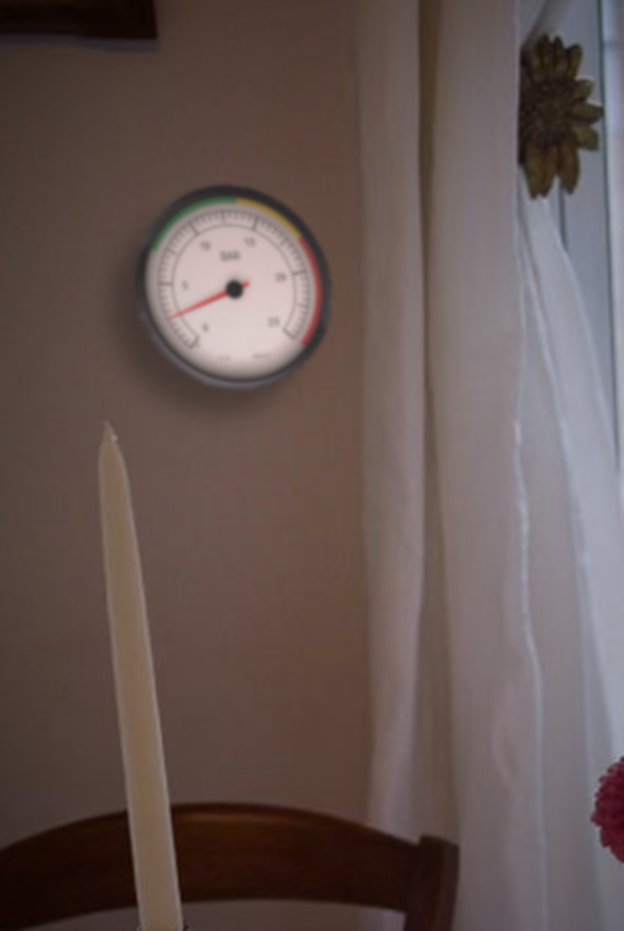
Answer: 2.5 bar
